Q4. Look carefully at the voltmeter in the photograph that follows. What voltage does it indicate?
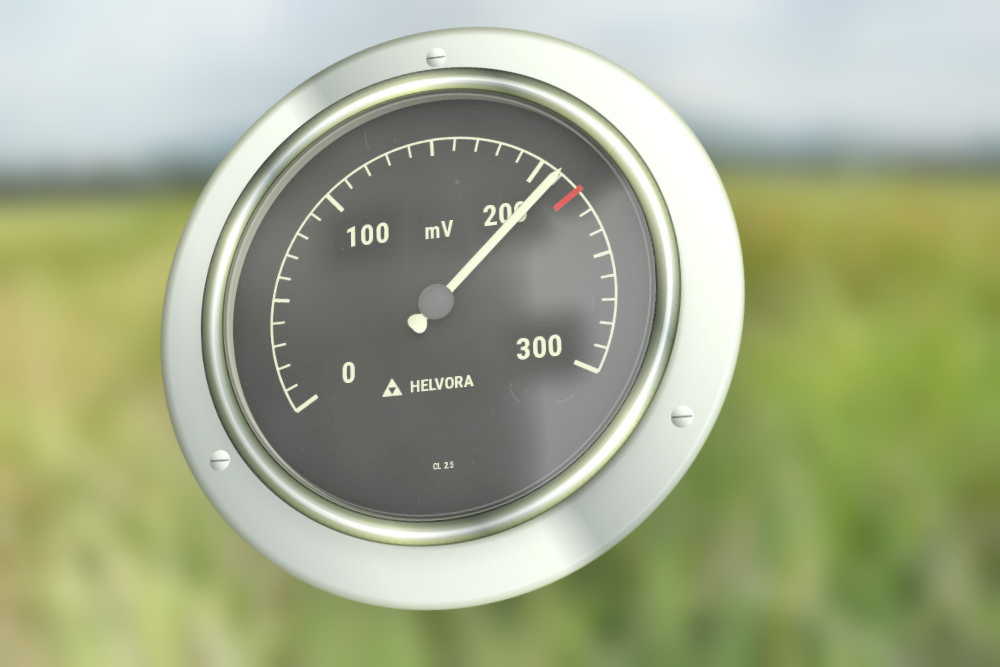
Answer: 210 mV
